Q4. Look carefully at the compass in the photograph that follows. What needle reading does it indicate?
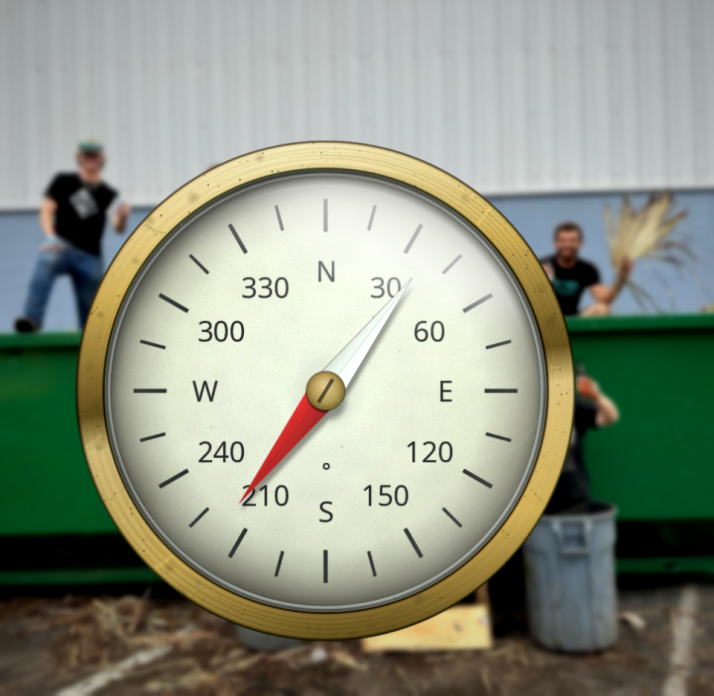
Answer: 217.5 °
